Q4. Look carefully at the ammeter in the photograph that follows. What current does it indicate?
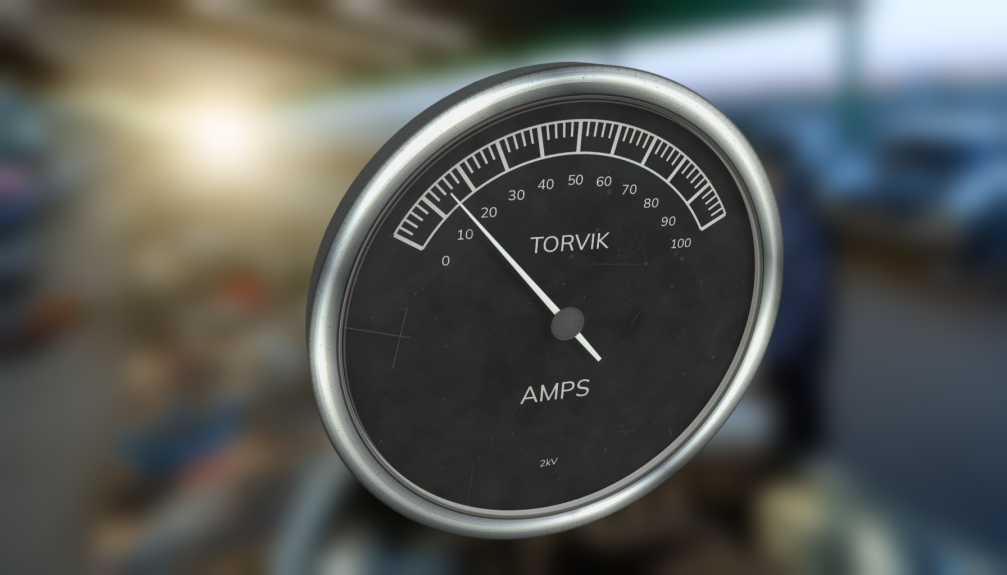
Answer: 15 A
